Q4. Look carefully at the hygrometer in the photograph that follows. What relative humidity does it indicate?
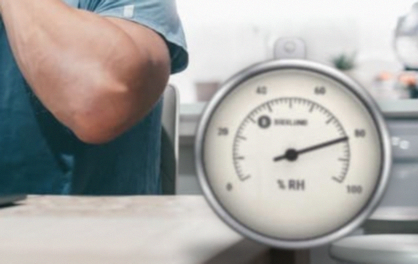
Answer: 80 %
